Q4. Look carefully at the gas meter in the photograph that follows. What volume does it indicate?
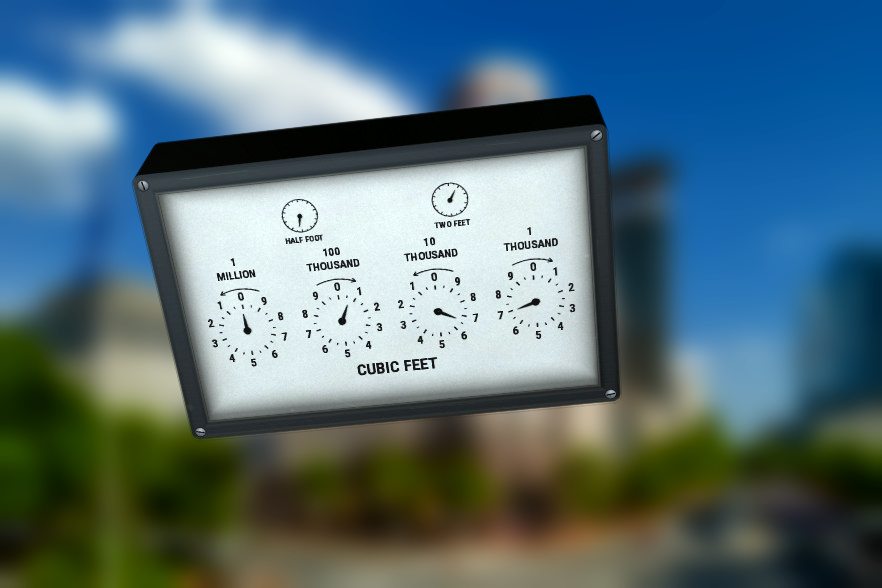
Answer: 6700 ft³
